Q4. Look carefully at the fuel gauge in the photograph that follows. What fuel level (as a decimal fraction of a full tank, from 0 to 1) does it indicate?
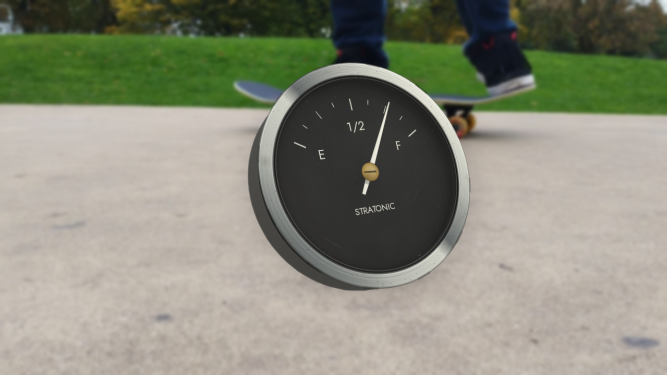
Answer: 0.75
